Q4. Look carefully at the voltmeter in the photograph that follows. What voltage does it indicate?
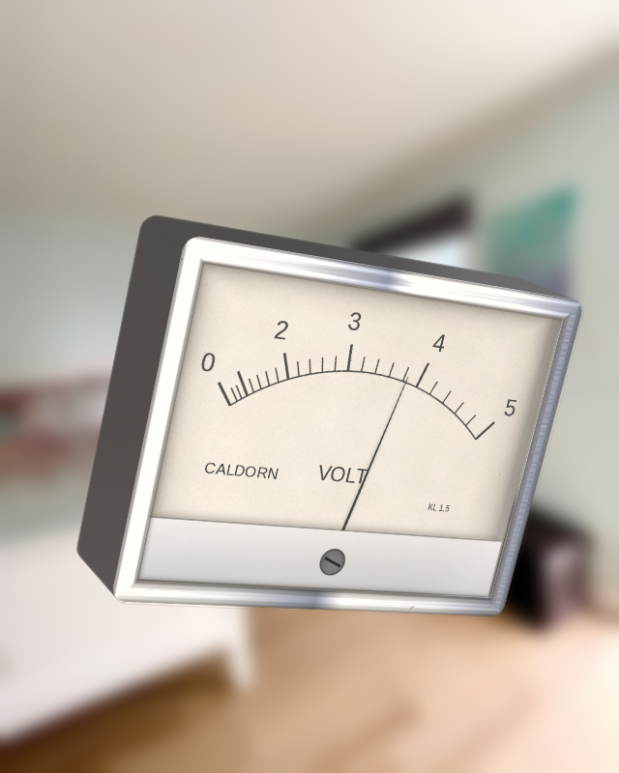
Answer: 3.8 V
